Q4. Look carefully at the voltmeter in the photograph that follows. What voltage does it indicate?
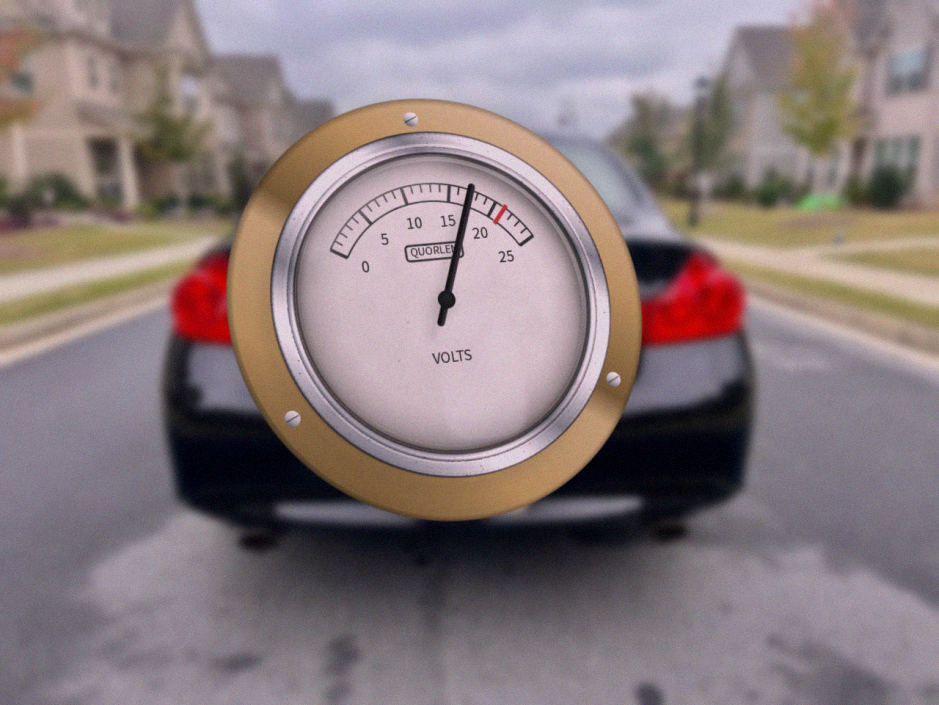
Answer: 17 V
